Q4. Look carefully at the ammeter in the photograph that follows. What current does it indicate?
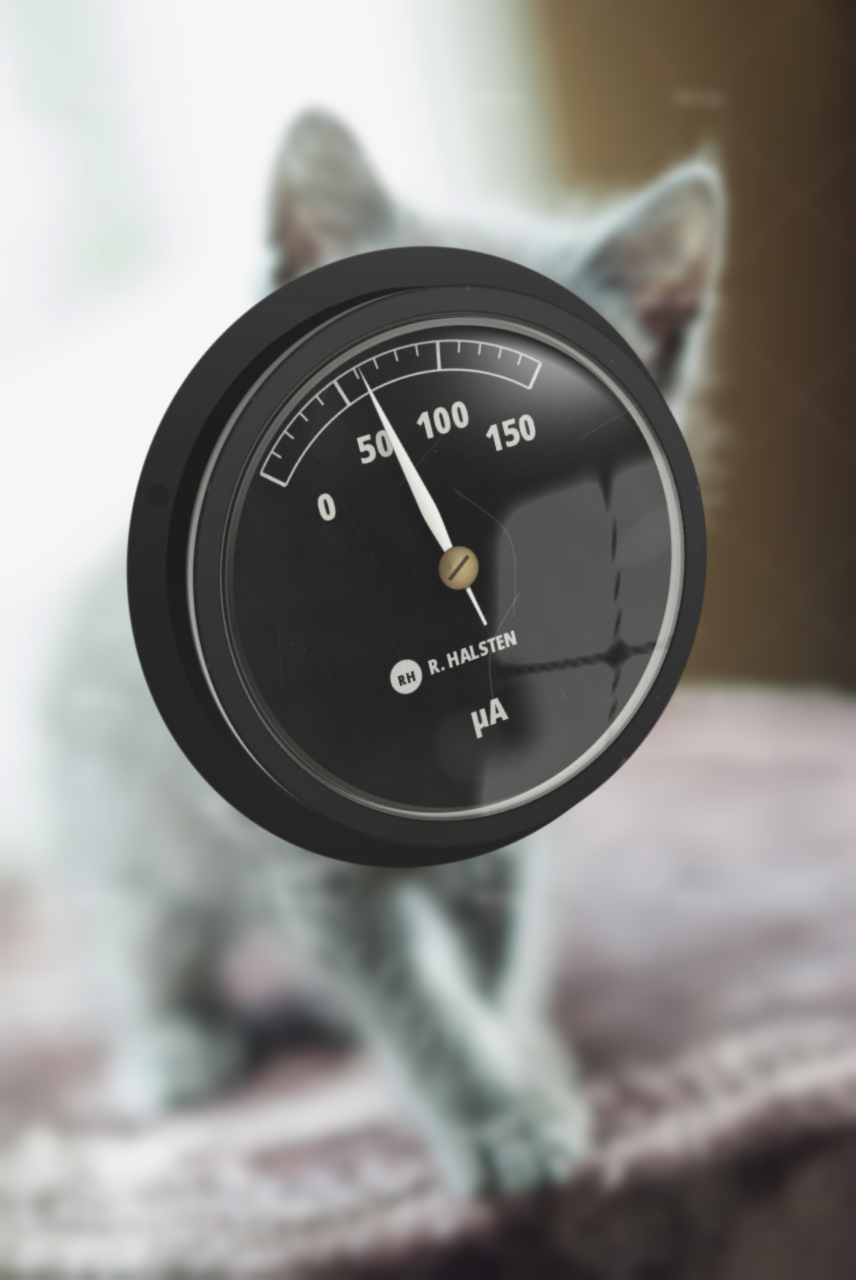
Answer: 60 µA
